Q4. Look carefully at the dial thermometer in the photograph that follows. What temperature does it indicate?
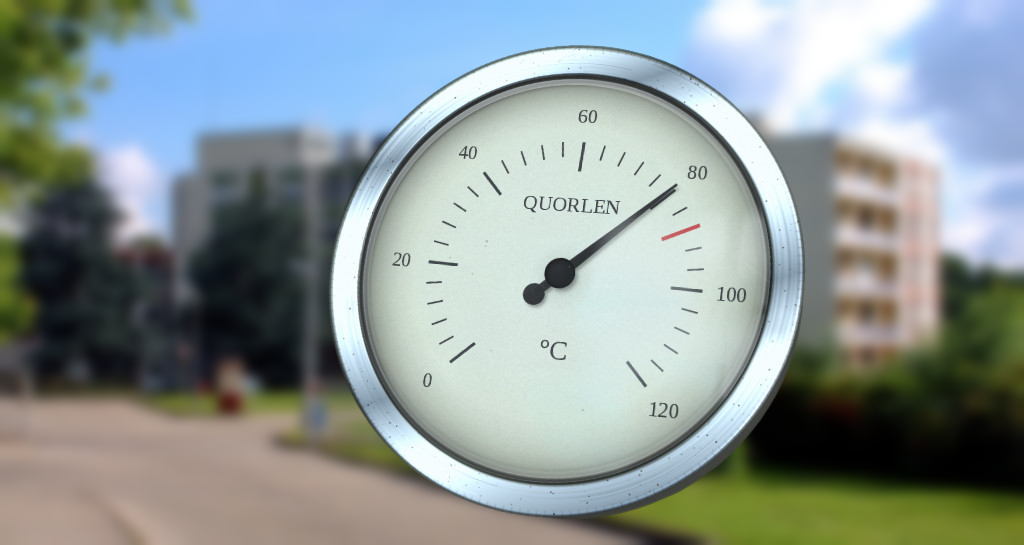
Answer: 80 °C
